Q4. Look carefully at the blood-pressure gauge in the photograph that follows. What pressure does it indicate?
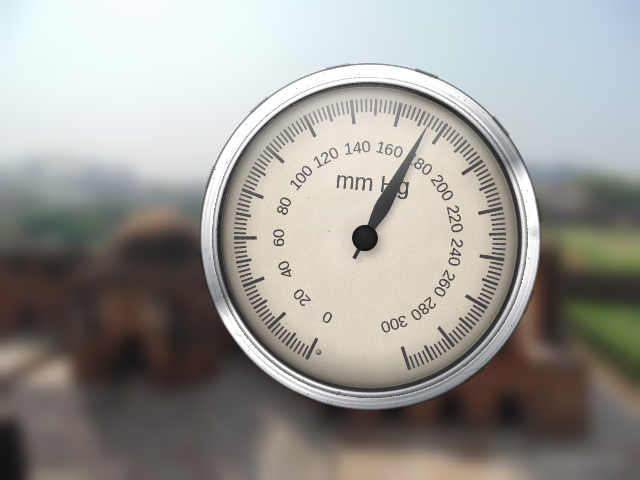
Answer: 174 mmHg
